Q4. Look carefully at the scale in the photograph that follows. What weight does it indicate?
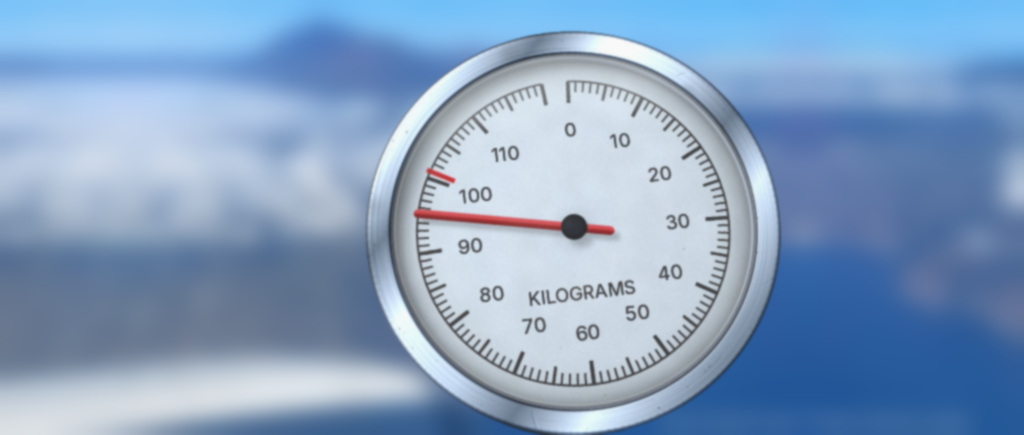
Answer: 95 kg
